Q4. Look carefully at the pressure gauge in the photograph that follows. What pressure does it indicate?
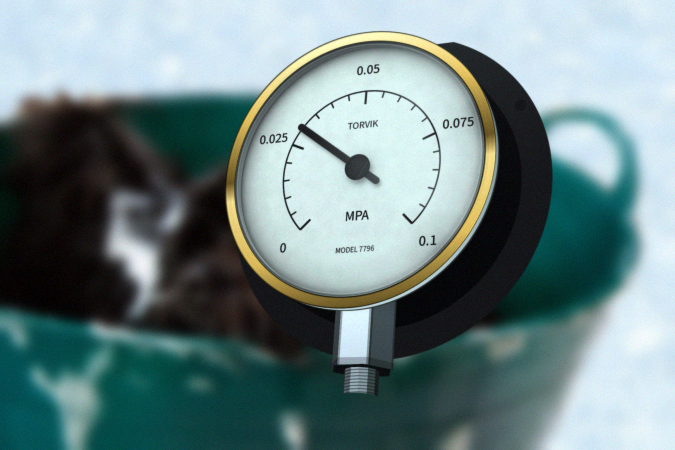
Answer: 0.03 MPa
